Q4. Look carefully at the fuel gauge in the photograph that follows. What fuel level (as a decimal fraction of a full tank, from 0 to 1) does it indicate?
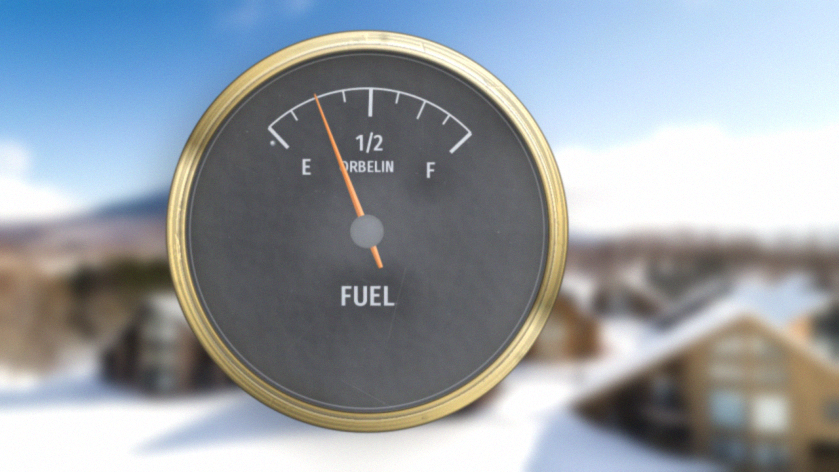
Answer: 0.25
